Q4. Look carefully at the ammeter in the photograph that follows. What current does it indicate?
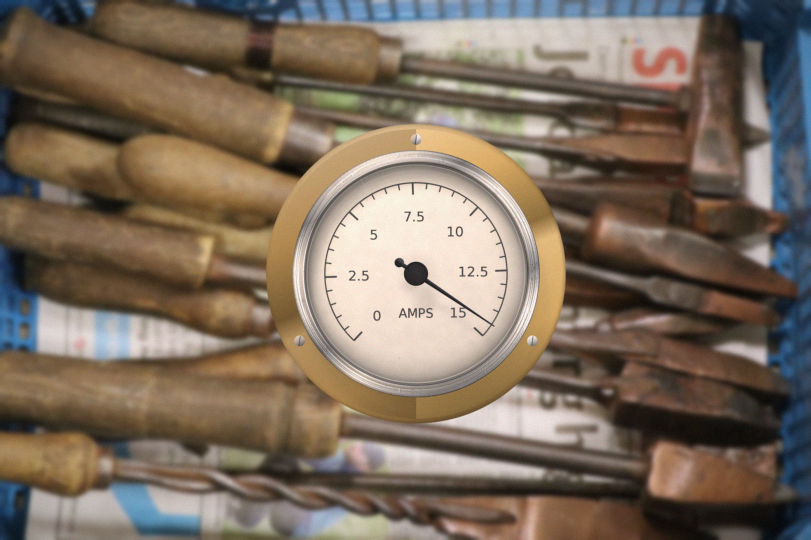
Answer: 14.5 A
